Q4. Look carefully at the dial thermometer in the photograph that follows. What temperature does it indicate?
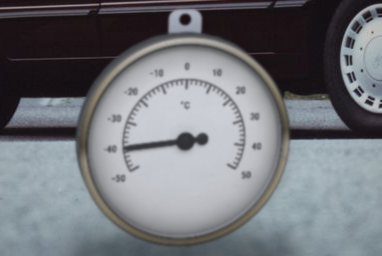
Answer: -40 °C
